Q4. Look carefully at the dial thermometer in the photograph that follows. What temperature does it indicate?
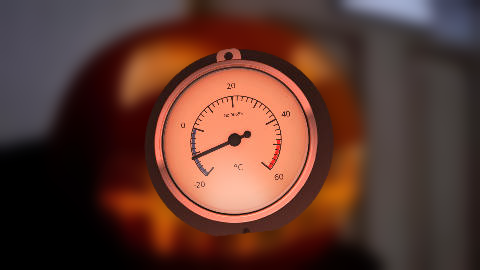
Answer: -12 °C
